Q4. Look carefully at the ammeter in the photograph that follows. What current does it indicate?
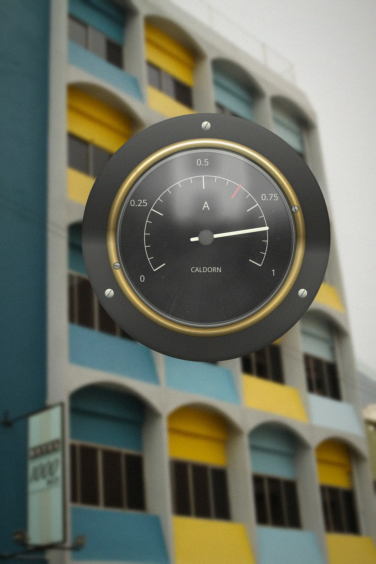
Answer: 0.85 A
